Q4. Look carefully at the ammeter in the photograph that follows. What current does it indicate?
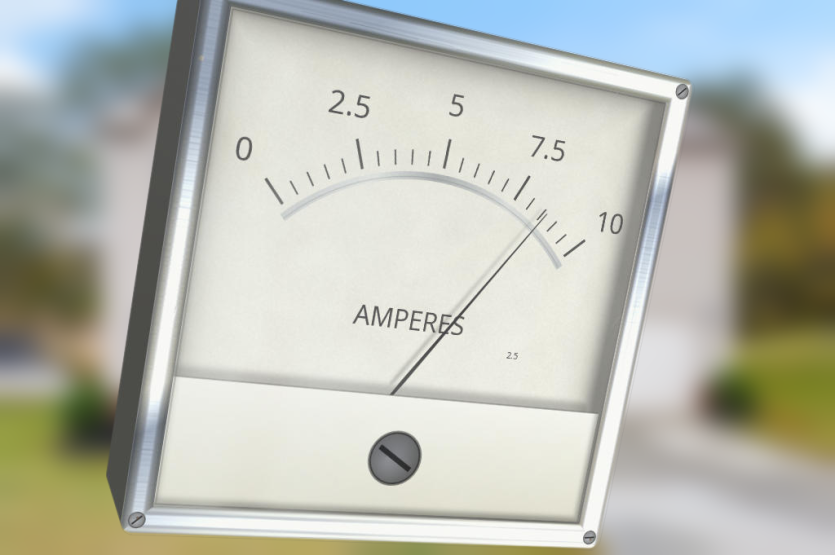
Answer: 8.5 A
